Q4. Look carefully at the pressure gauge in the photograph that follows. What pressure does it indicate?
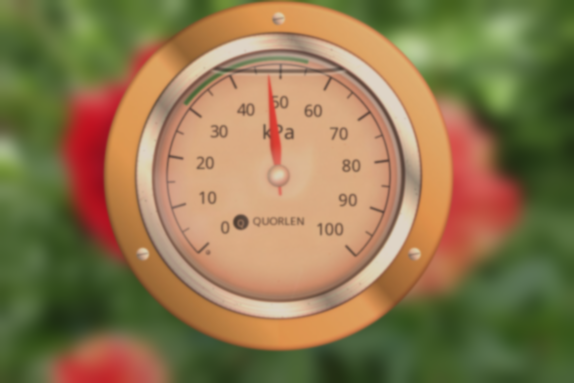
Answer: 47.5 kPa
